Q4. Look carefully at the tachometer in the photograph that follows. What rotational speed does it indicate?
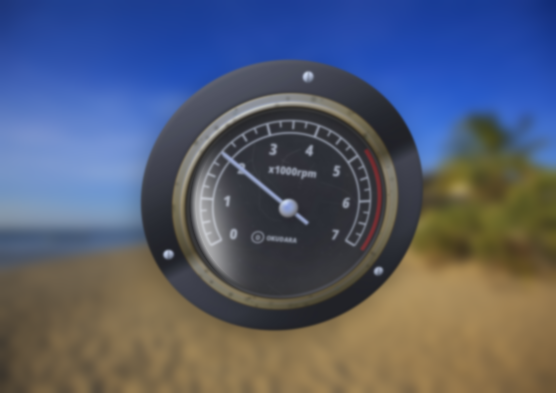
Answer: 2000 rpm
